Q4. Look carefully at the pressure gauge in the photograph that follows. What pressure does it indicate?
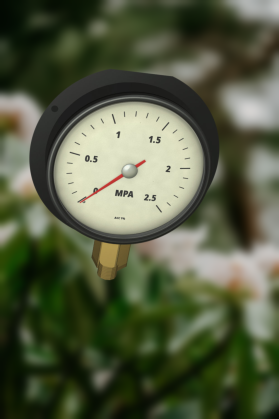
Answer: 0 MPa
